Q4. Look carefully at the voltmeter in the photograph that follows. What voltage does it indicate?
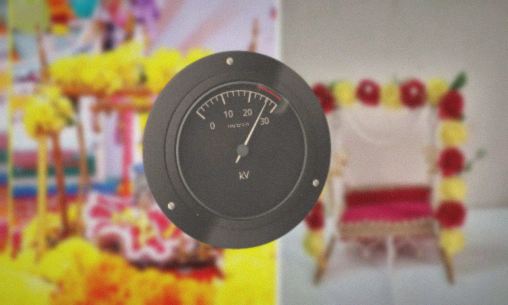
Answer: 26 kV
